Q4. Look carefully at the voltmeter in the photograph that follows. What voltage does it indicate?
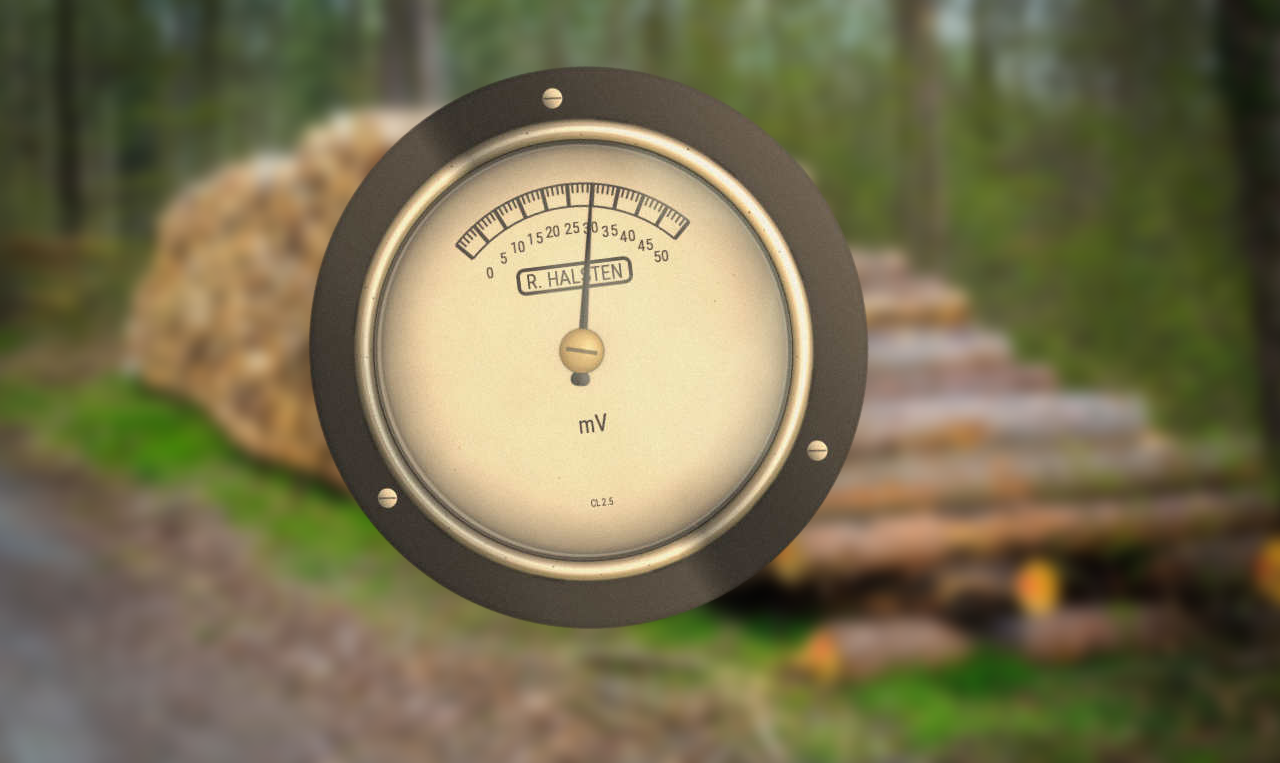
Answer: 30 mV
